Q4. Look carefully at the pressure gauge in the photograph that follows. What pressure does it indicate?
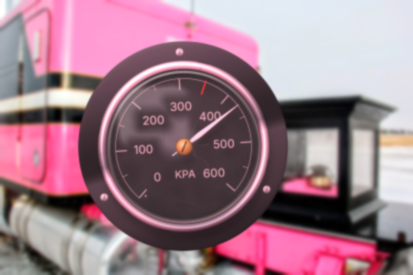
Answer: 425 kPa
